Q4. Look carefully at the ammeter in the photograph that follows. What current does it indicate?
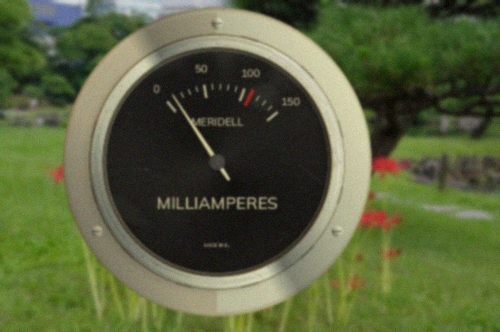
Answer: 10 mA
